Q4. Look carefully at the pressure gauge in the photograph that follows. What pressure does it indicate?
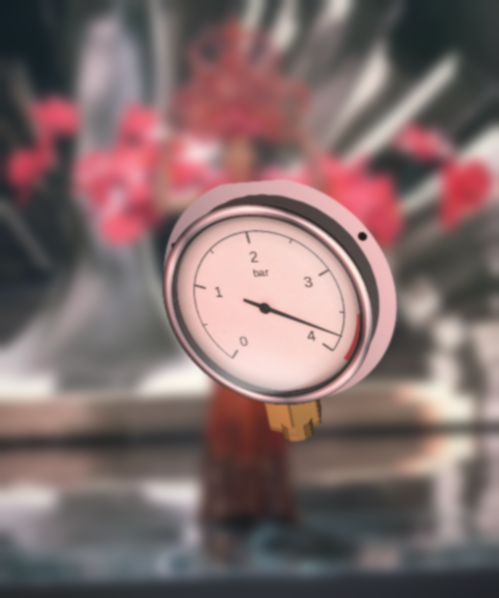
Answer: 3.75 bar
